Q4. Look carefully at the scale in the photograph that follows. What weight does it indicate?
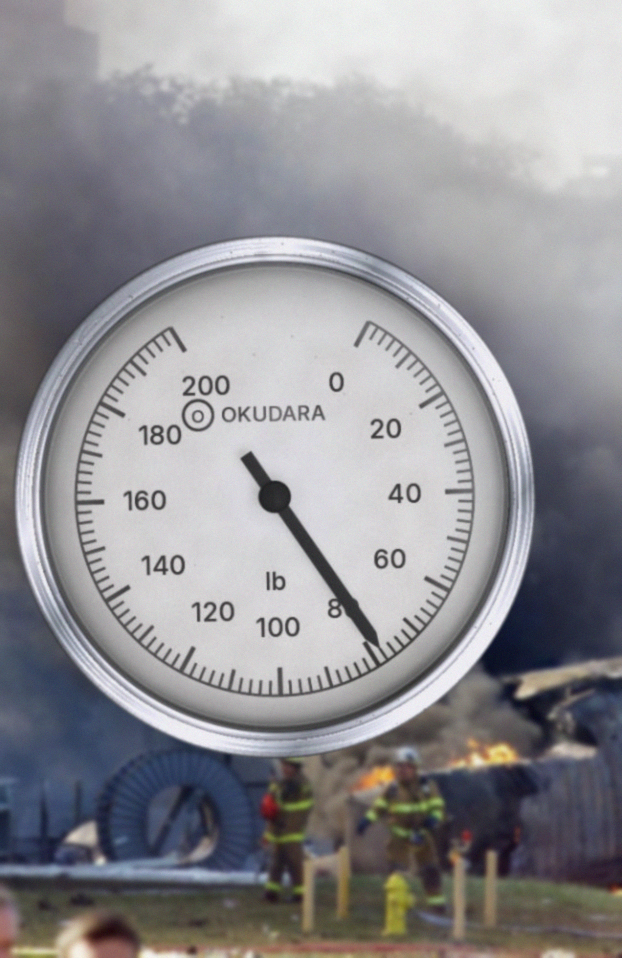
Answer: 78 lb
